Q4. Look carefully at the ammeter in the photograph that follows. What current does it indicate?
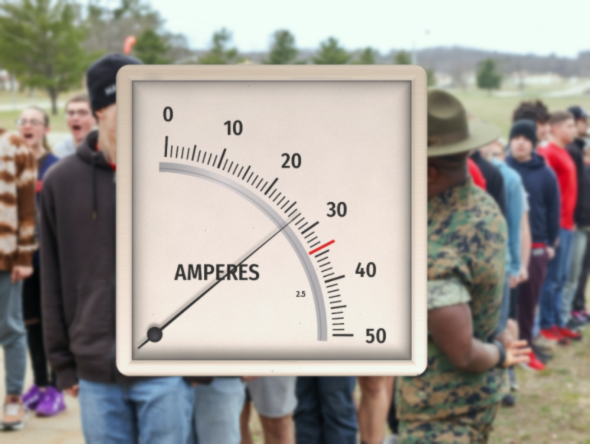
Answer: 27 A
